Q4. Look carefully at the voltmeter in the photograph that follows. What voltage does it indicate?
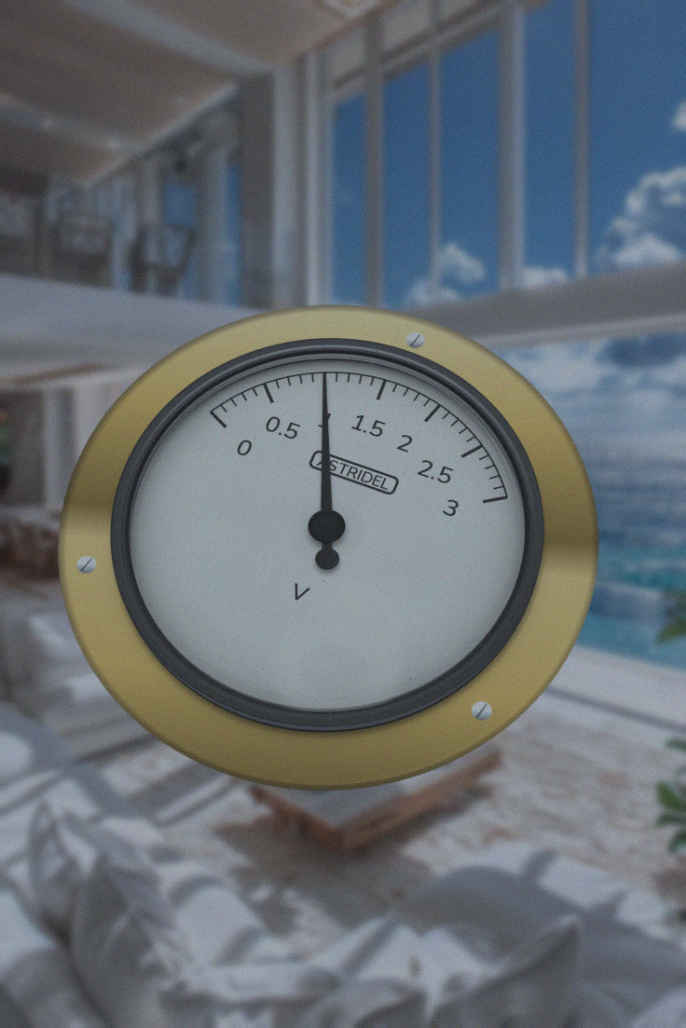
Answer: 1 V
